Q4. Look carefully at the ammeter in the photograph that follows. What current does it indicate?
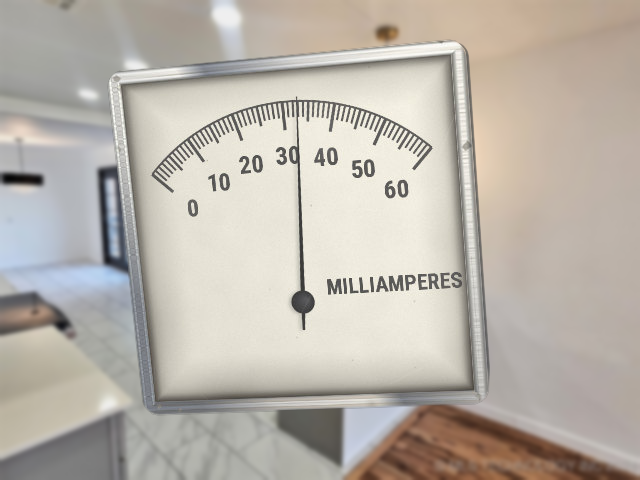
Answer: 33 mA
